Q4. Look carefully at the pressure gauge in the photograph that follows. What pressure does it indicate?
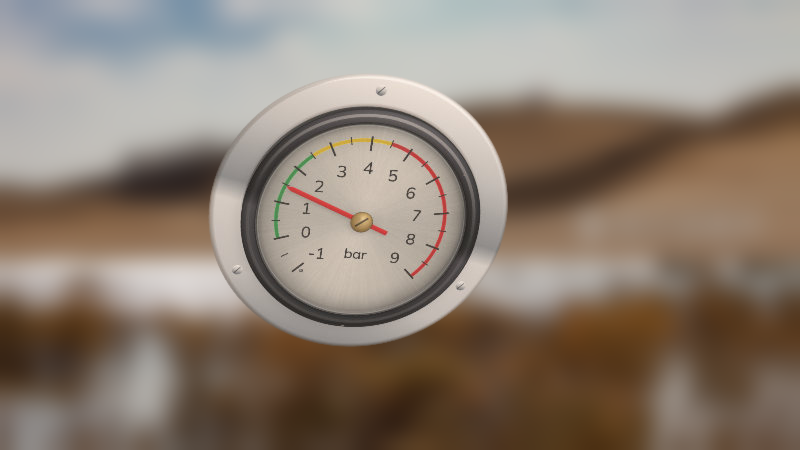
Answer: 1.5 bar
